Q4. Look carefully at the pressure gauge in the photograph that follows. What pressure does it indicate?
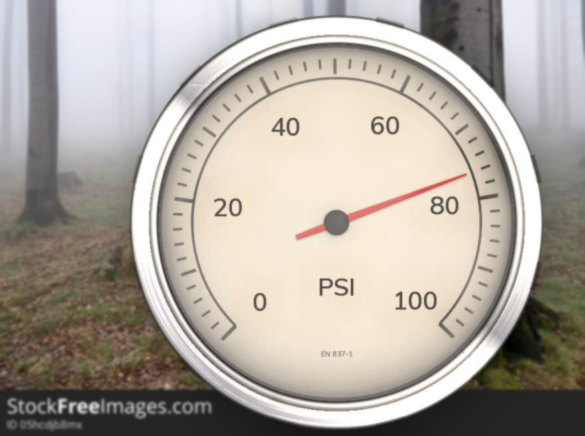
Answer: 76 psi
